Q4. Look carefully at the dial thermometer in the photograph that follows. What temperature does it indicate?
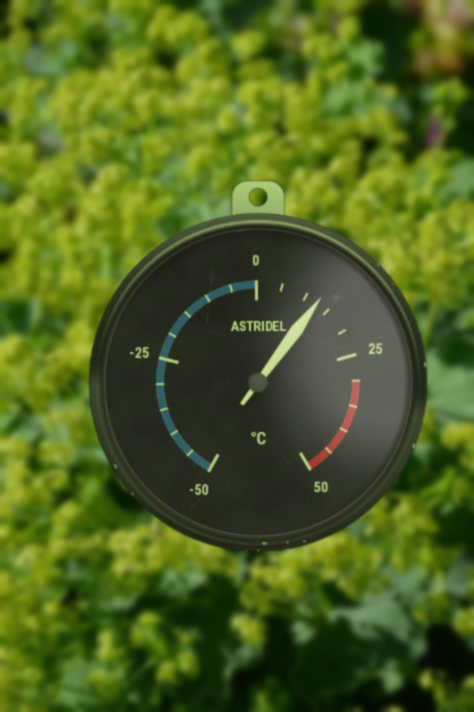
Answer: 12.5 °C
